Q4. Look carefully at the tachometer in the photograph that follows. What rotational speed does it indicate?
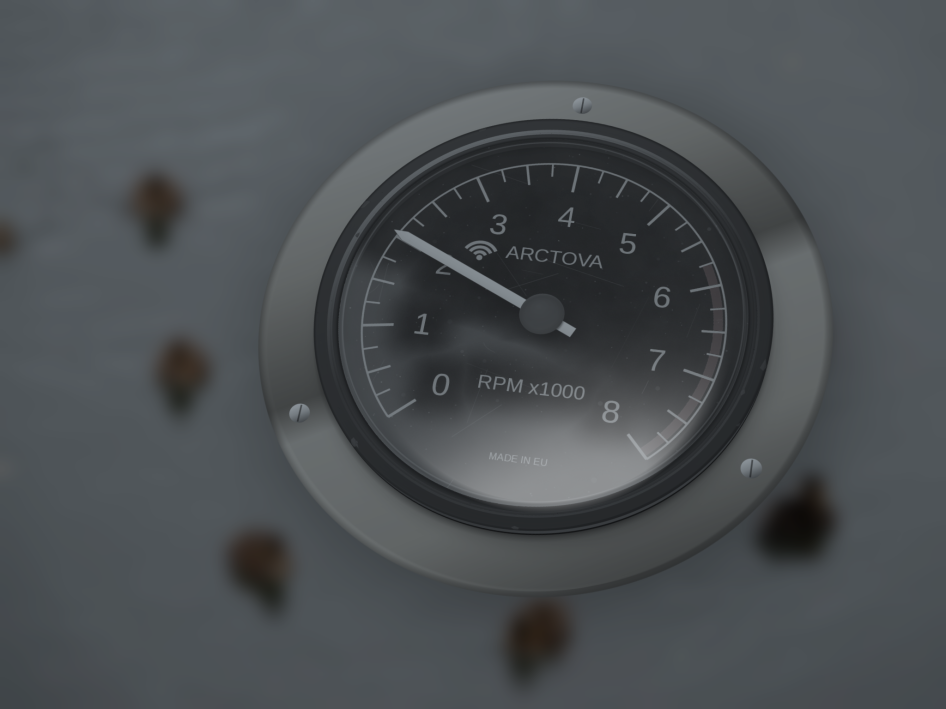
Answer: 2000 rpm
